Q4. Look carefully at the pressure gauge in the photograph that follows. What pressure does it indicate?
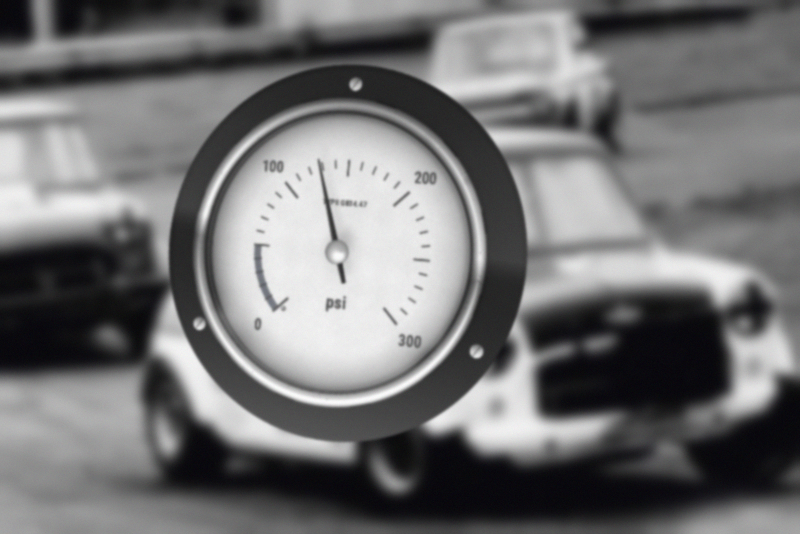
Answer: 130 psi
